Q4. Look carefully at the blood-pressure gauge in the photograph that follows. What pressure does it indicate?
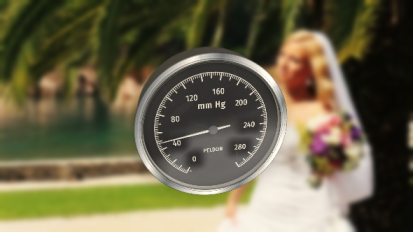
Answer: 50 mmHg
